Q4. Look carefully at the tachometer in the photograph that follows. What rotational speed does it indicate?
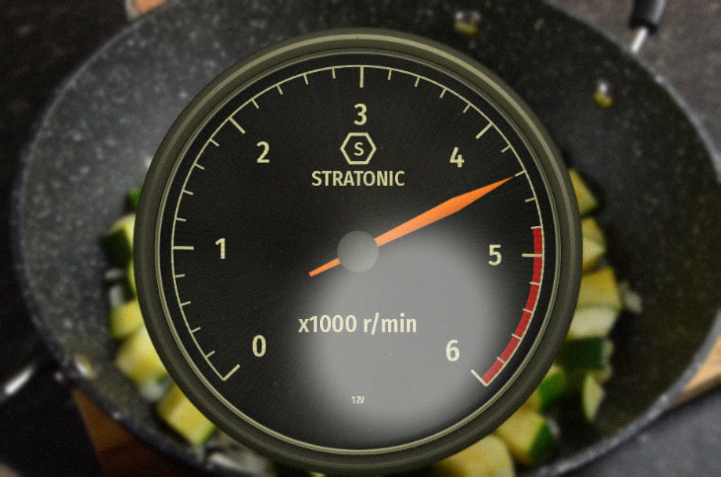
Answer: 4400 rpm
